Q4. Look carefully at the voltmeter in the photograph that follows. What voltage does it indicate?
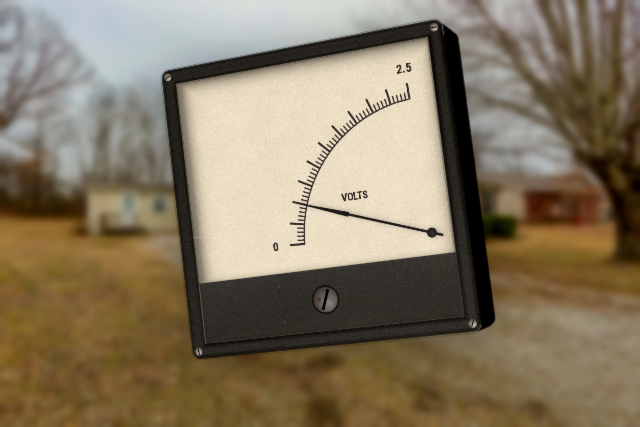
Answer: 0.5 V
